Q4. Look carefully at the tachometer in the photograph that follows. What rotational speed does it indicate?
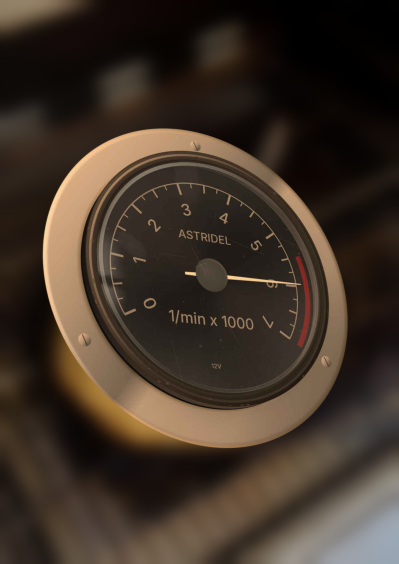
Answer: 6000 rpm
